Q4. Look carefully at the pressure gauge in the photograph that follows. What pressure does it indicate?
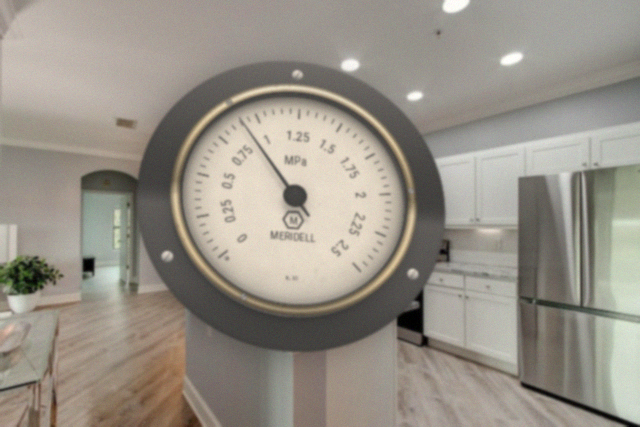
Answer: 0.9 MPa
